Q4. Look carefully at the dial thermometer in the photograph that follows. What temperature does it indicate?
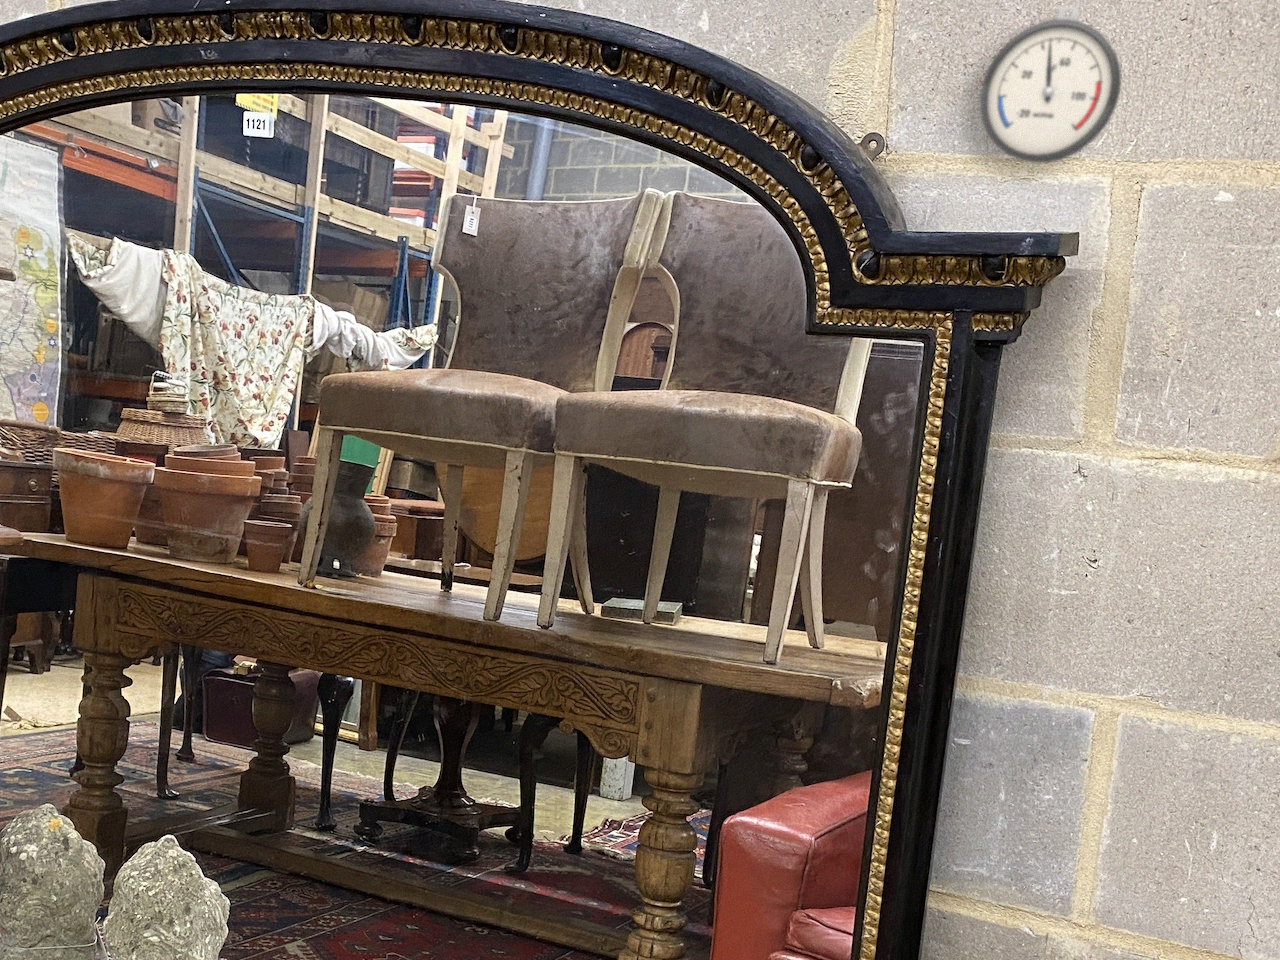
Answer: 45 °F
